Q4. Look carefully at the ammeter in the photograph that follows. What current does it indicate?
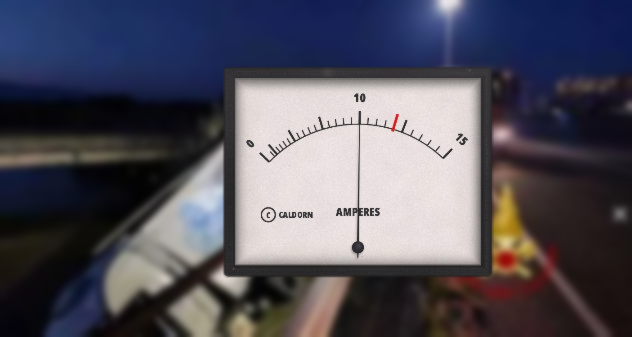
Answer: 10 A
